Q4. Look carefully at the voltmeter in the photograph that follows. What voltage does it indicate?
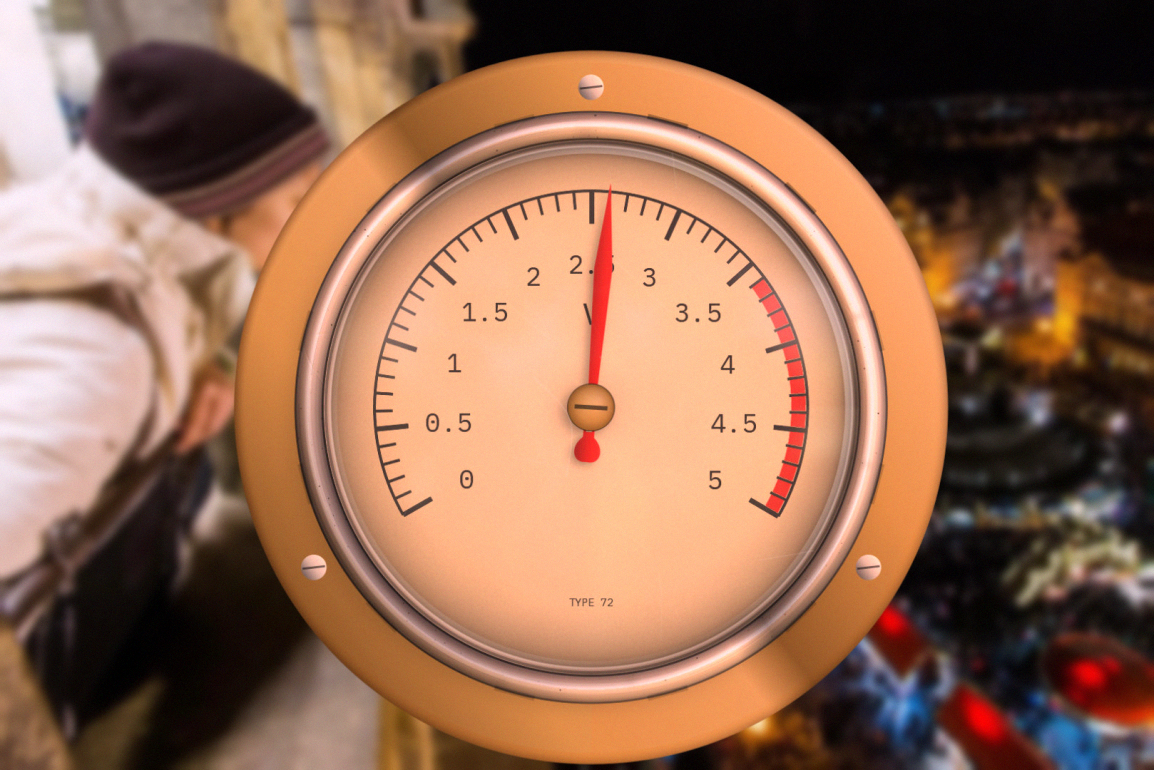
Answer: 2.6 V
